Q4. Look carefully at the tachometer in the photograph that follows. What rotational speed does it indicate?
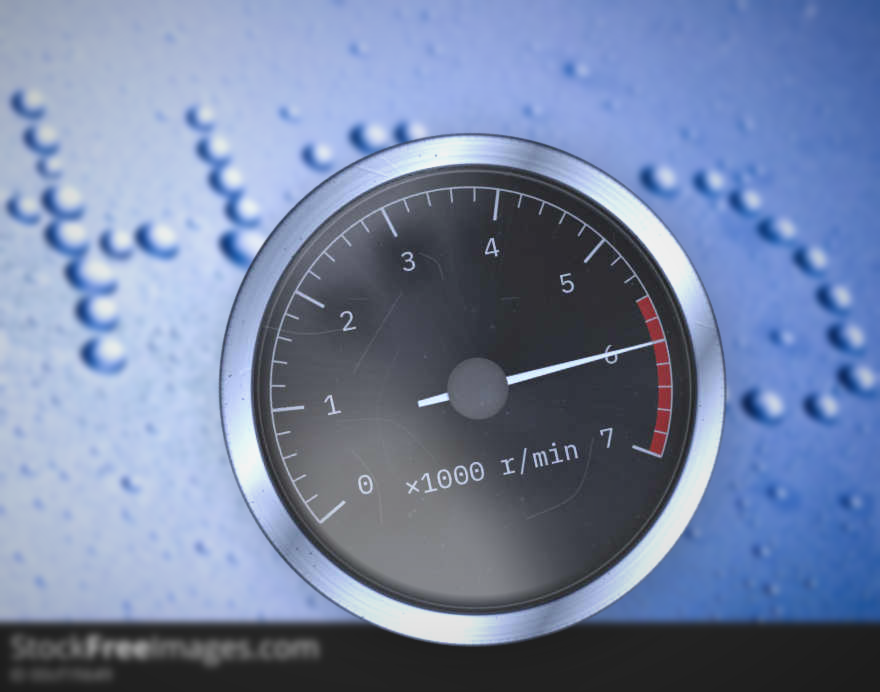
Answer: 6000 rpm
